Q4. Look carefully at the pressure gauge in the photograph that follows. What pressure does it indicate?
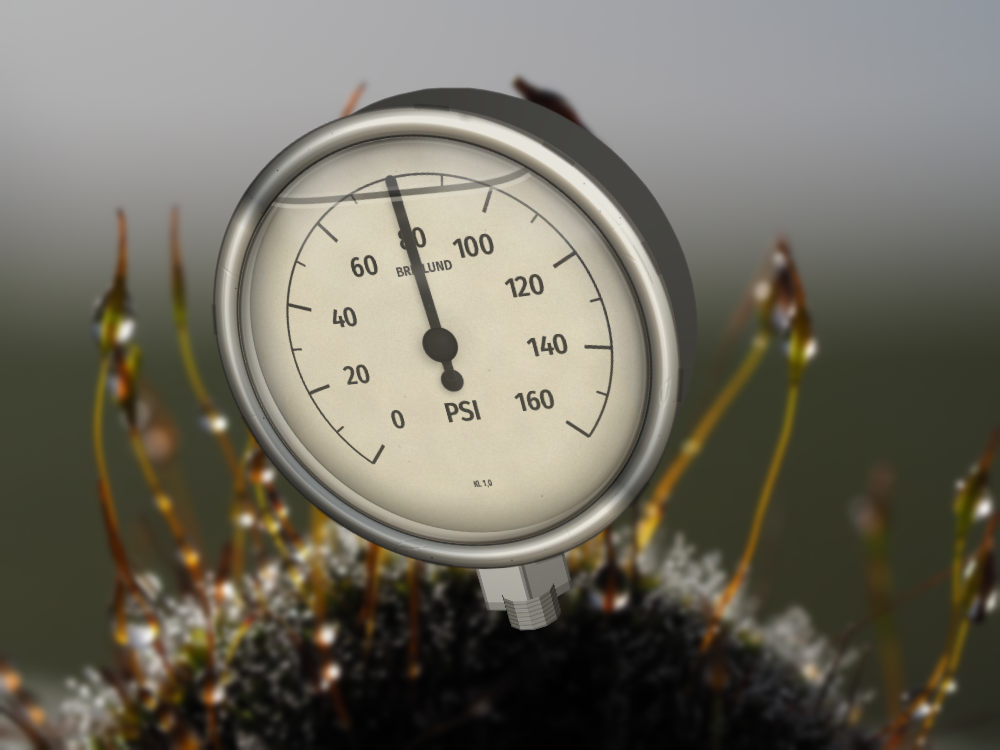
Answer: 80 psi
